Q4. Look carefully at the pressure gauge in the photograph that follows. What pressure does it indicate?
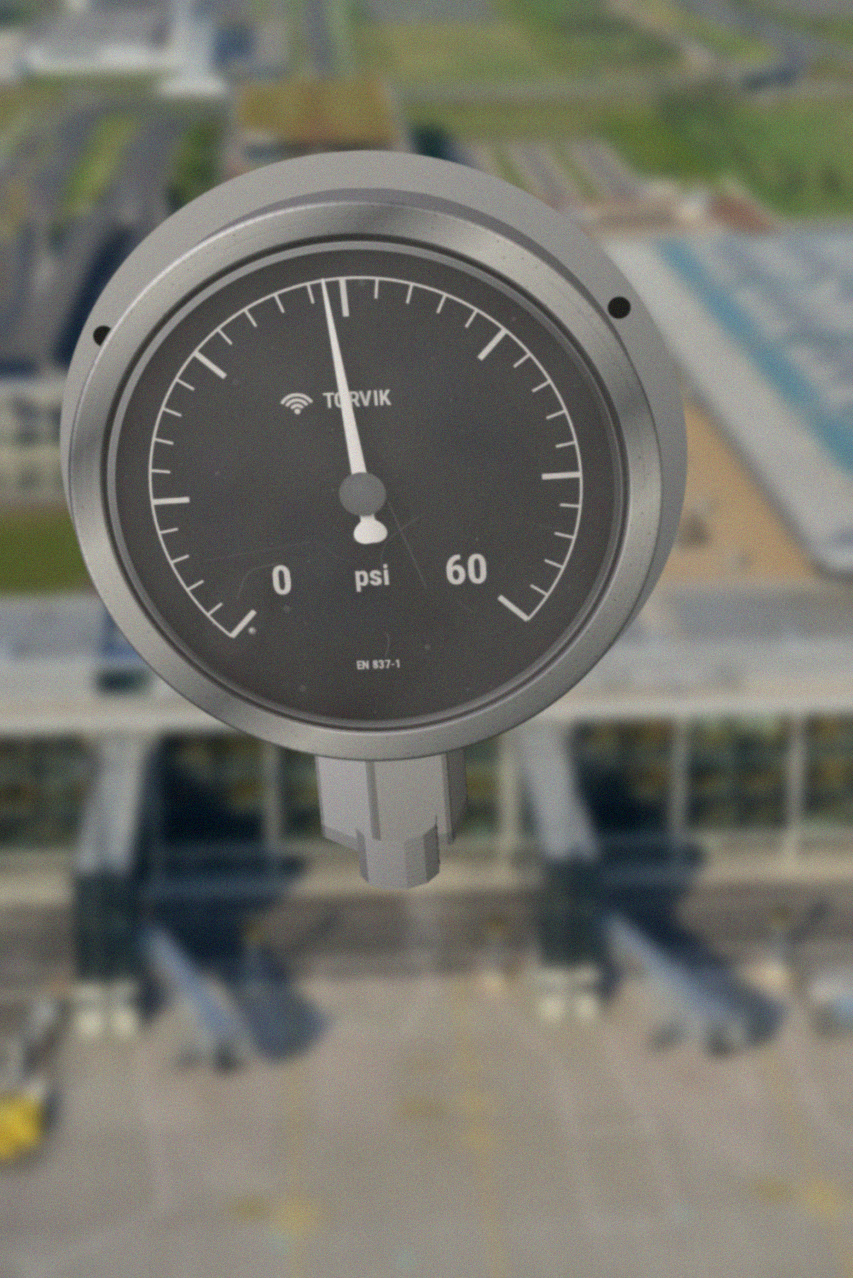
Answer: 29 psi
